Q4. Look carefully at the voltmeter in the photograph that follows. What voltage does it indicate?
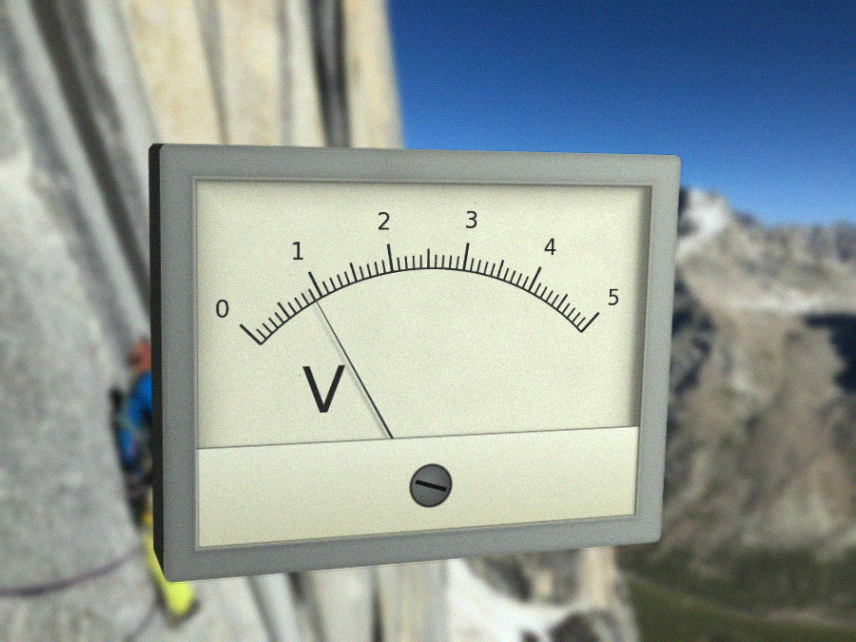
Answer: 0.9 V
